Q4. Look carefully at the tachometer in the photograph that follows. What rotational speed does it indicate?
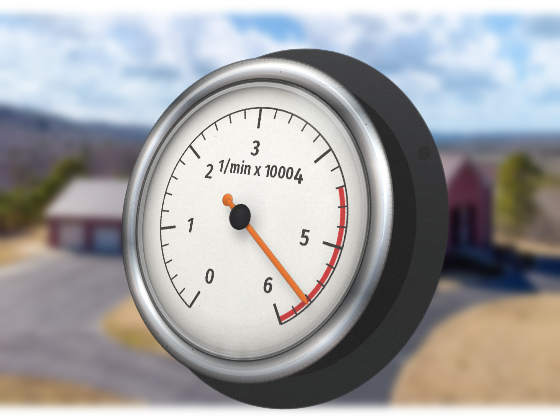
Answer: 5600 rpm
